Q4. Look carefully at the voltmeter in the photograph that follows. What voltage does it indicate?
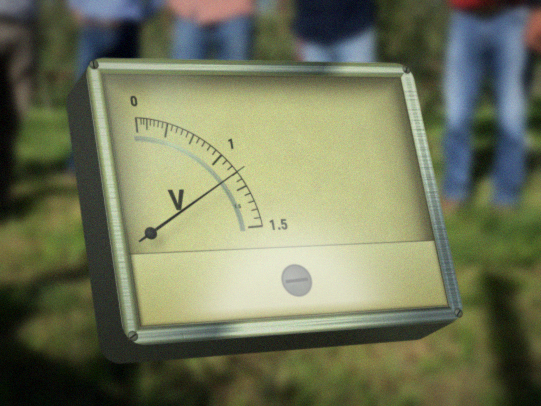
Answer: 1.15 V
